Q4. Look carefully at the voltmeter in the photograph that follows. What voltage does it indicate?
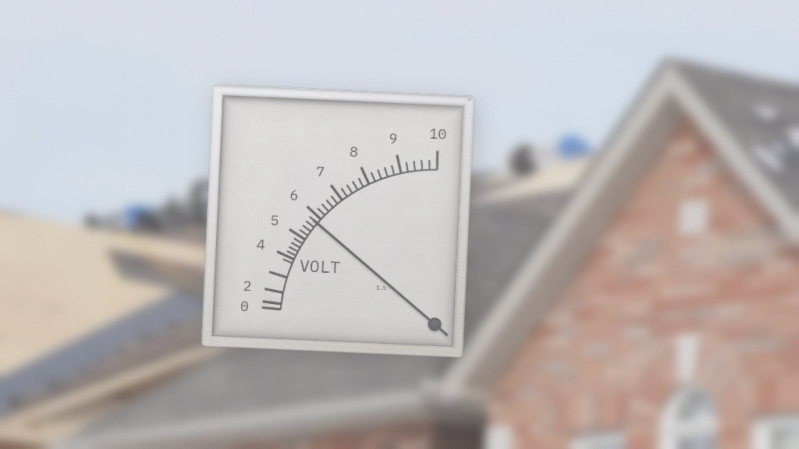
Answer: 5.8 V
